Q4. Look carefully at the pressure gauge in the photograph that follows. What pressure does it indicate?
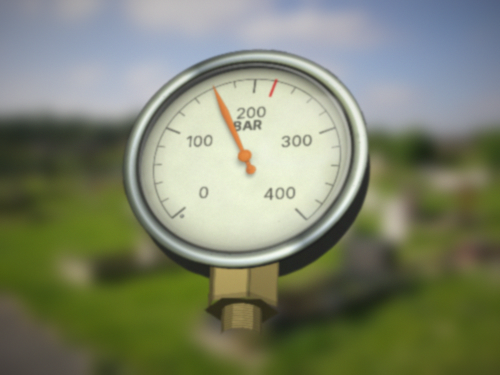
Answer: 160 bar
